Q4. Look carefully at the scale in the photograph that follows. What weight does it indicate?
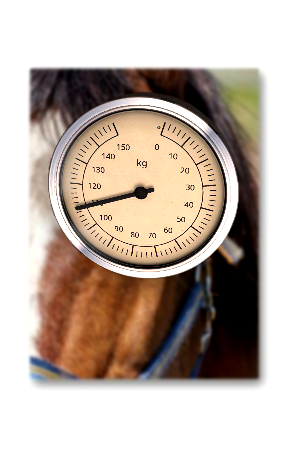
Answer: 110 kg
